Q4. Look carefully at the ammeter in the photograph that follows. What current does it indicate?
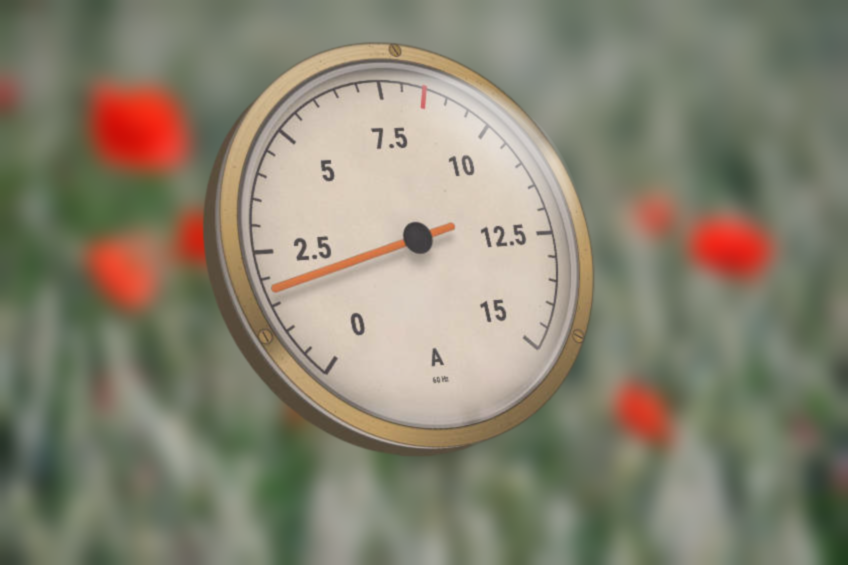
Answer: 1.75 A
